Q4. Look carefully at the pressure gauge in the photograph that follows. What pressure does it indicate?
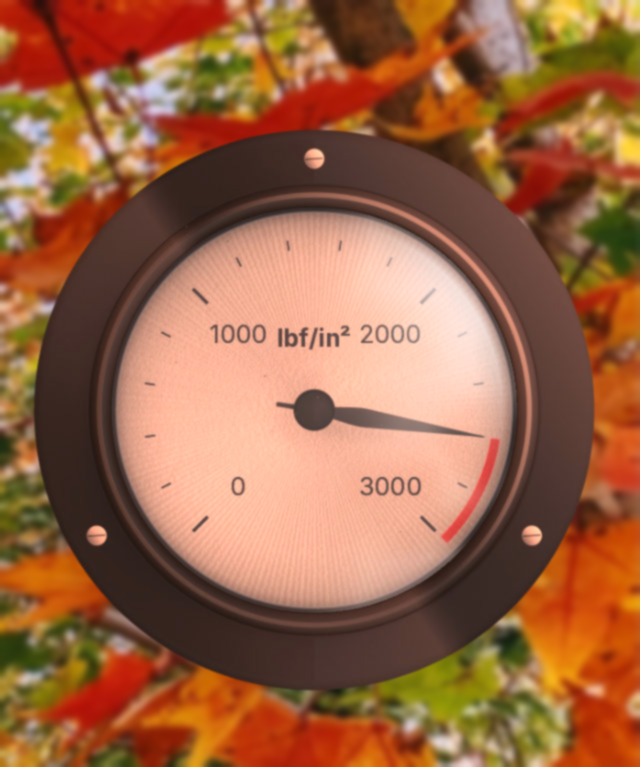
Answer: 2600 psi
